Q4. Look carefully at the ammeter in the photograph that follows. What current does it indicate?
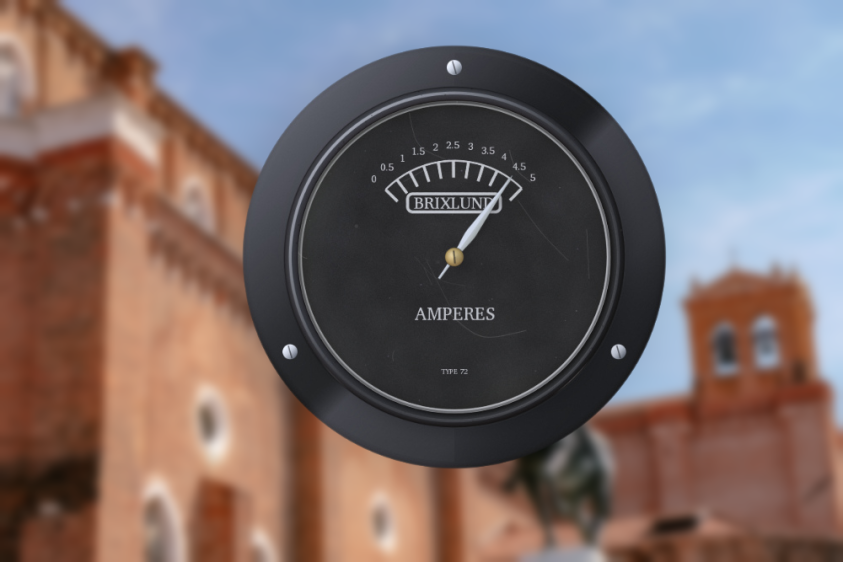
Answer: 4.5 A
